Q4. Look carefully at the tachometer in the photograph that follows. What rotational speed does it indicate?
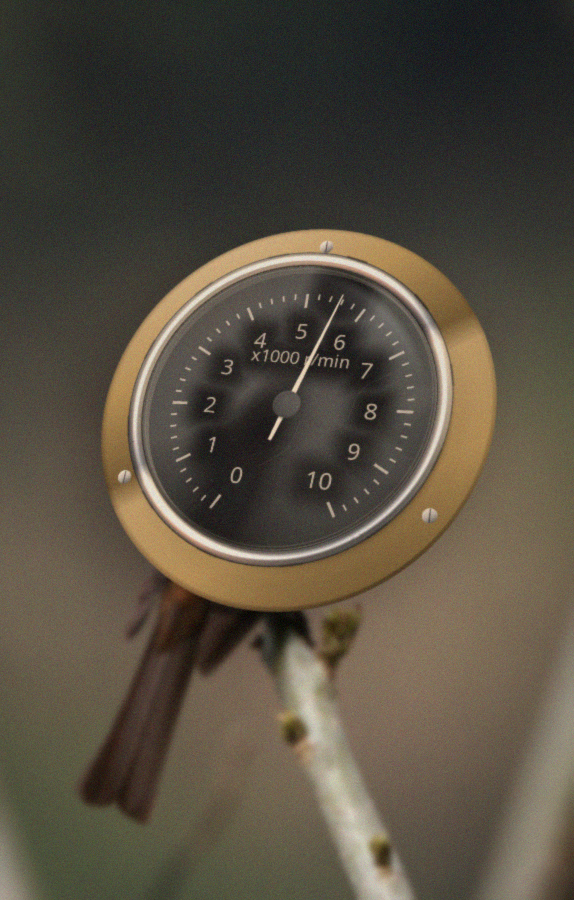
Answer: 5600 rpm
